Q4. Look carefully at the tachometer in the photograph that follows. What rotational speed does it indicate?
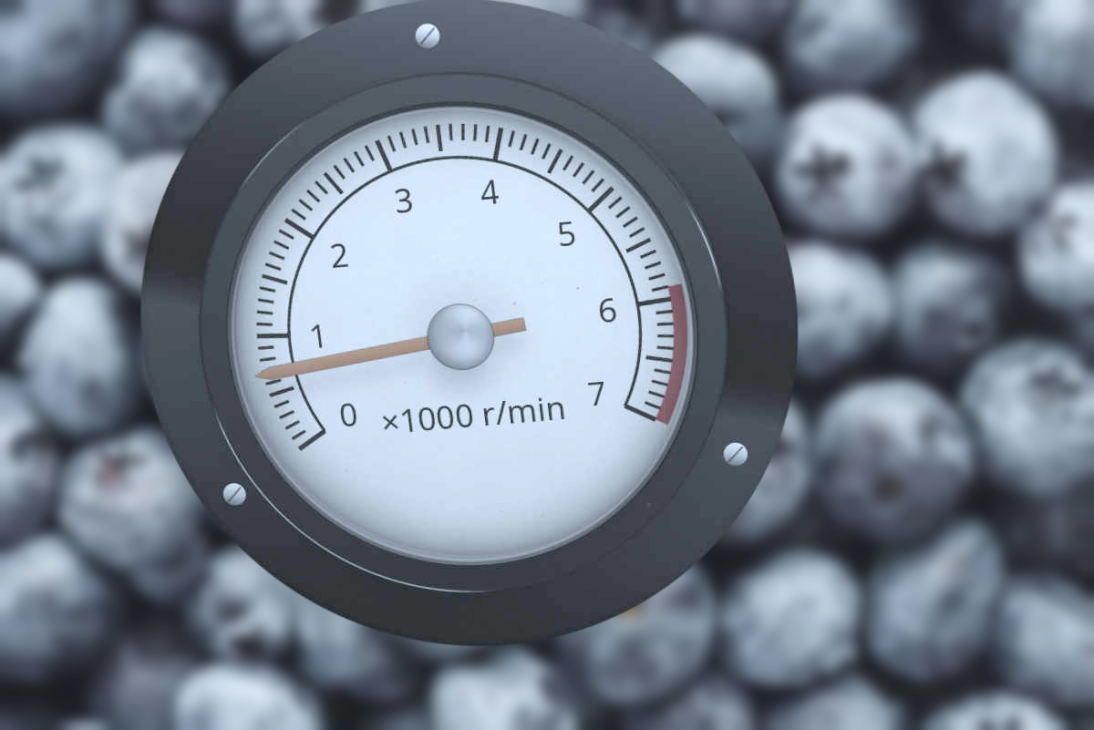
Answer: 700 rpm
